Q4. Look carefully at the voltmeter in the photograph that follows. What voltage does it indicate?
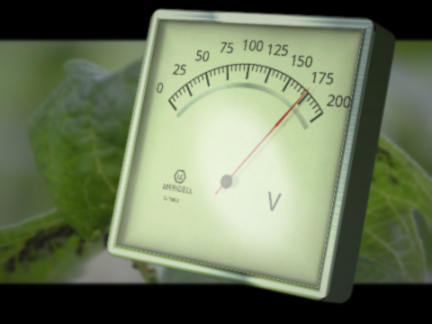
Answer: 175 V
